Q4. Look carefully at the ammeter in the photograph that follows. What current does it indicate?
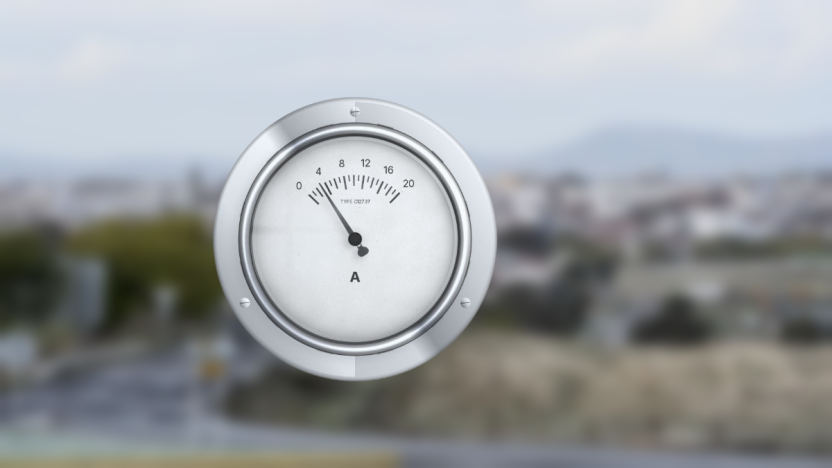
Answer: 3 A
